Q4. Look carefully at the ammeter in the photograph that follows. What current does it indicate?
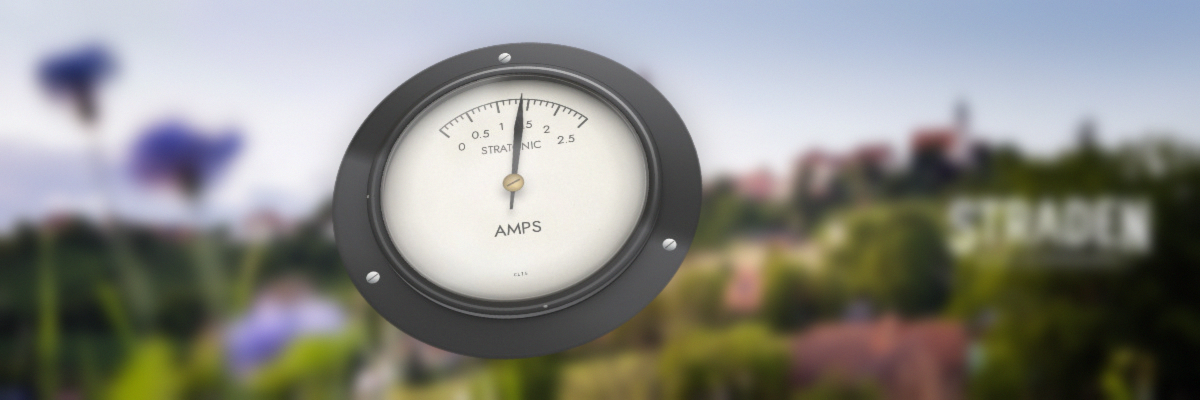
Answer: 1.4 A
